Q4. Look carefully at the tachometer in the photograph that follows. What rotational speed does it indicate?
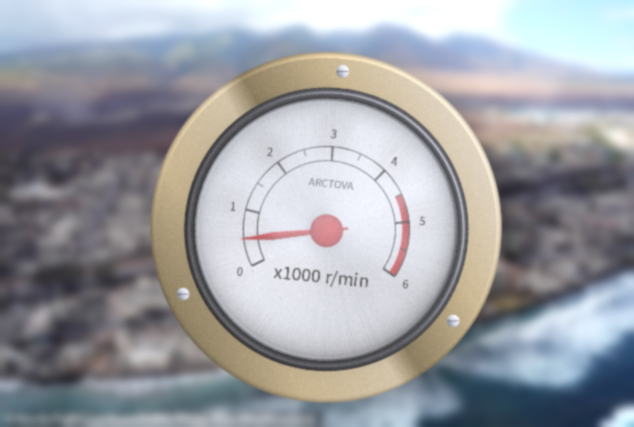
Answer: 500 rpm
